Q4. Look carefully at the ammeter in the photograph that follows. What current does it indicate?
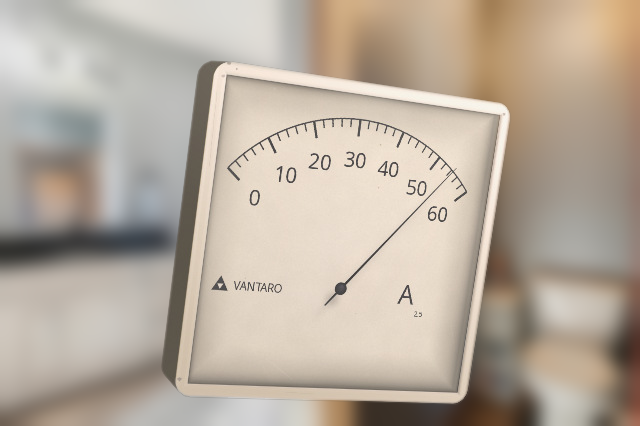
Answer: 54 A
